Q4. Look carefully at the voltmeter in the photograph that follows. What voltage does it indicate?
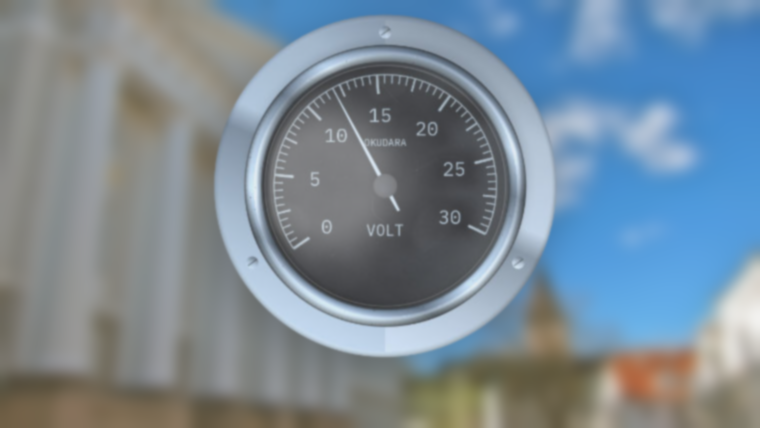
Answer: 12 V
